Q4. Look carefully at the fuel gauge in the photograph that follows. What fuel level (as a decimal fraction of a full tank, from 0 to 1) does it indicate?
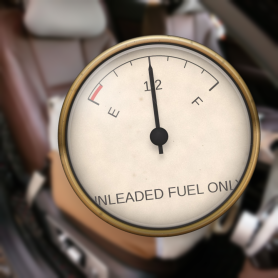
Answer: 0.5
